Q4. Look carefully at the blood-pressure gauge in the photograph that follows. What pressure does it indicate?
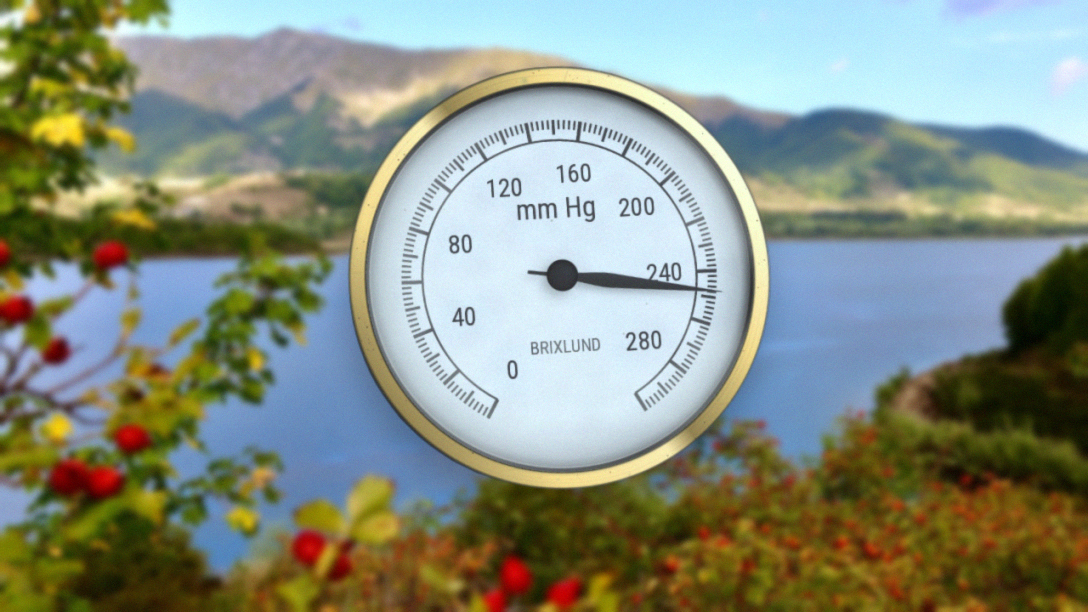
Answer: 248 mmHg
